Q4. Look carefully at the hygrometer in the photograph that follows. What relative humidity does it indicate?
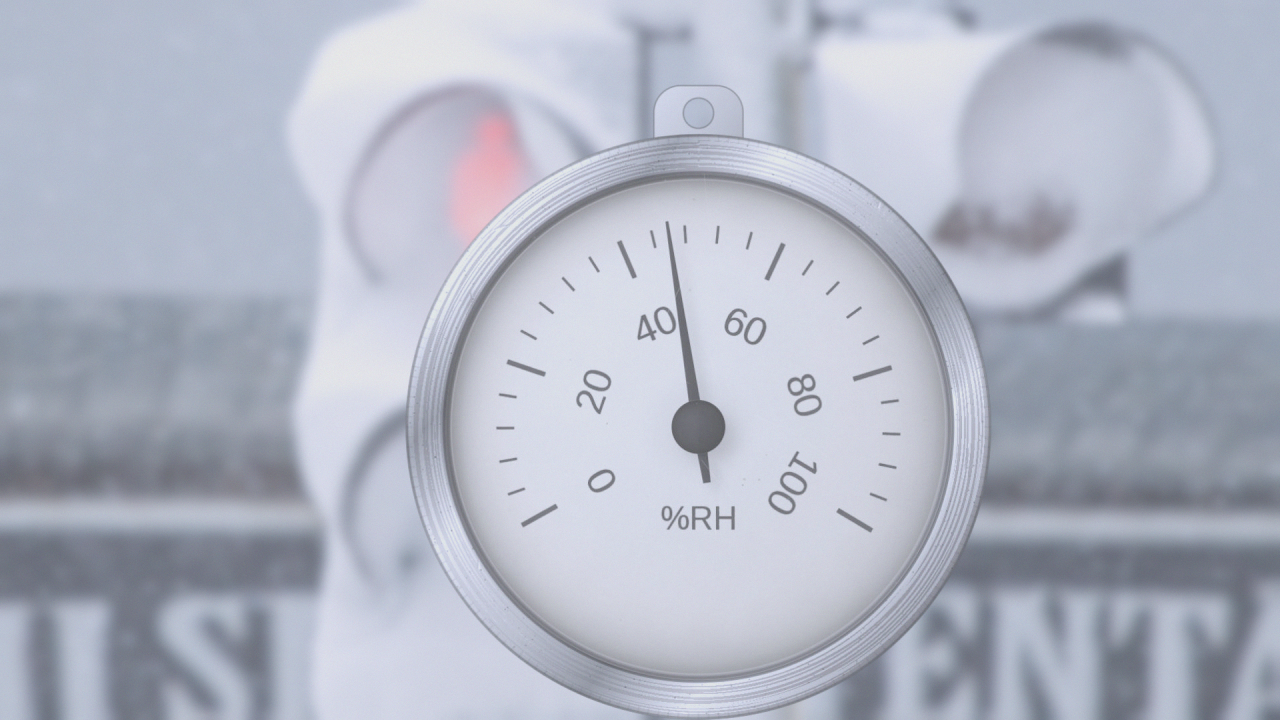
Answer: 46 %
